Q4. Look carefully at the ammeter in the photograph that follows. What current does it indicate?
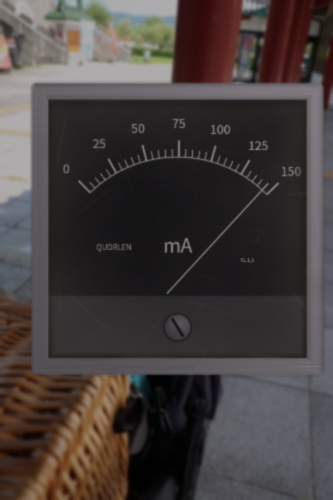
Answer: 145 mA
